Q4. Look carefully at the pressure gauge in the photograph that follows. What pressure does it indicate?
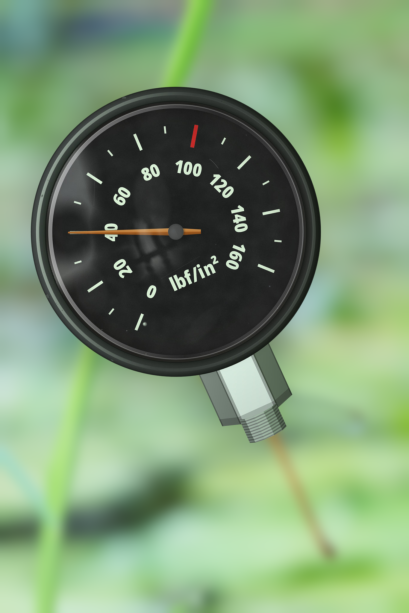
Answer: 40 psi
